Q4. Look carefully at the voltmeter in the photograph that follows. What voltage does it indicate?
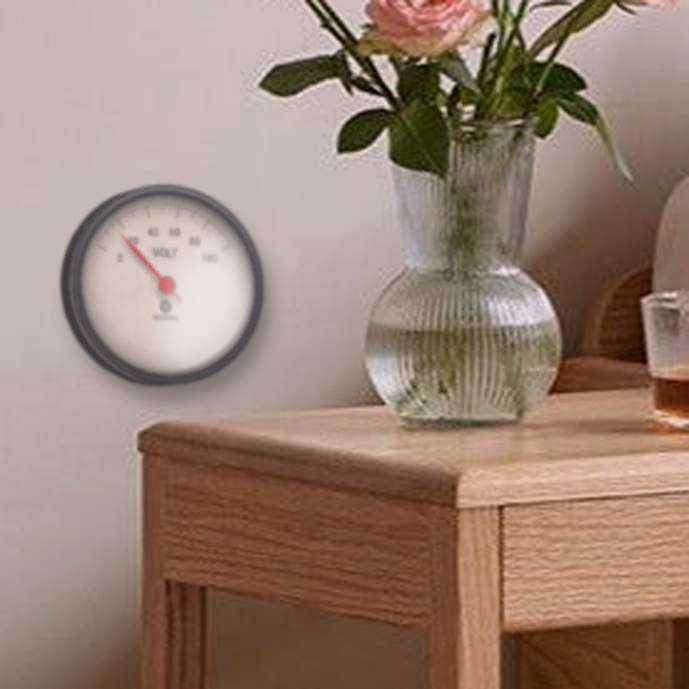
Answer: 15 V
